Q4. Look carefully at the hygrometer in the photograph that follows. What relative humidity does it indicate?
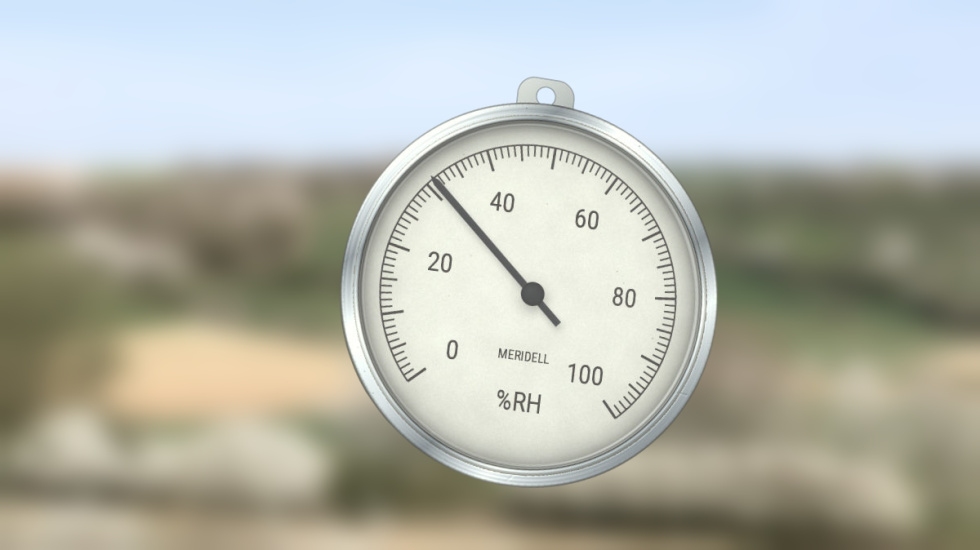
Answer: 31 %
